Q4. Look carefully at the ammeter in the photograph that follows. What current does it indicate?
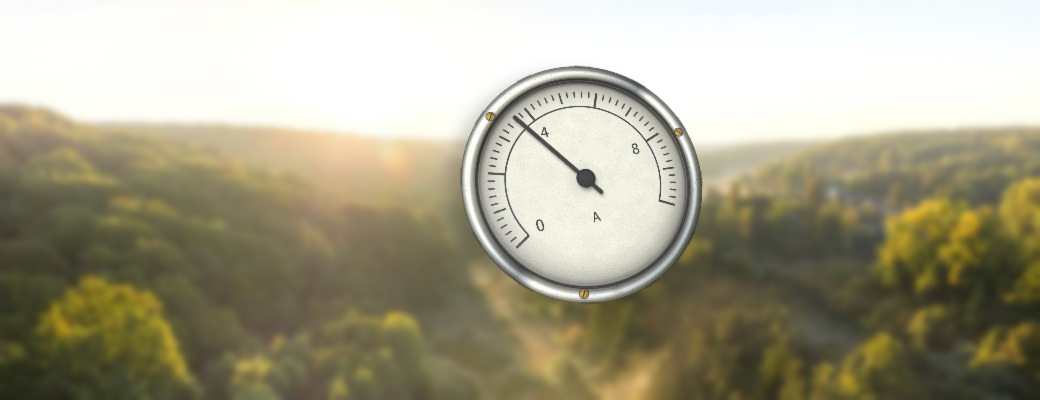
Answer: 3.6 A
